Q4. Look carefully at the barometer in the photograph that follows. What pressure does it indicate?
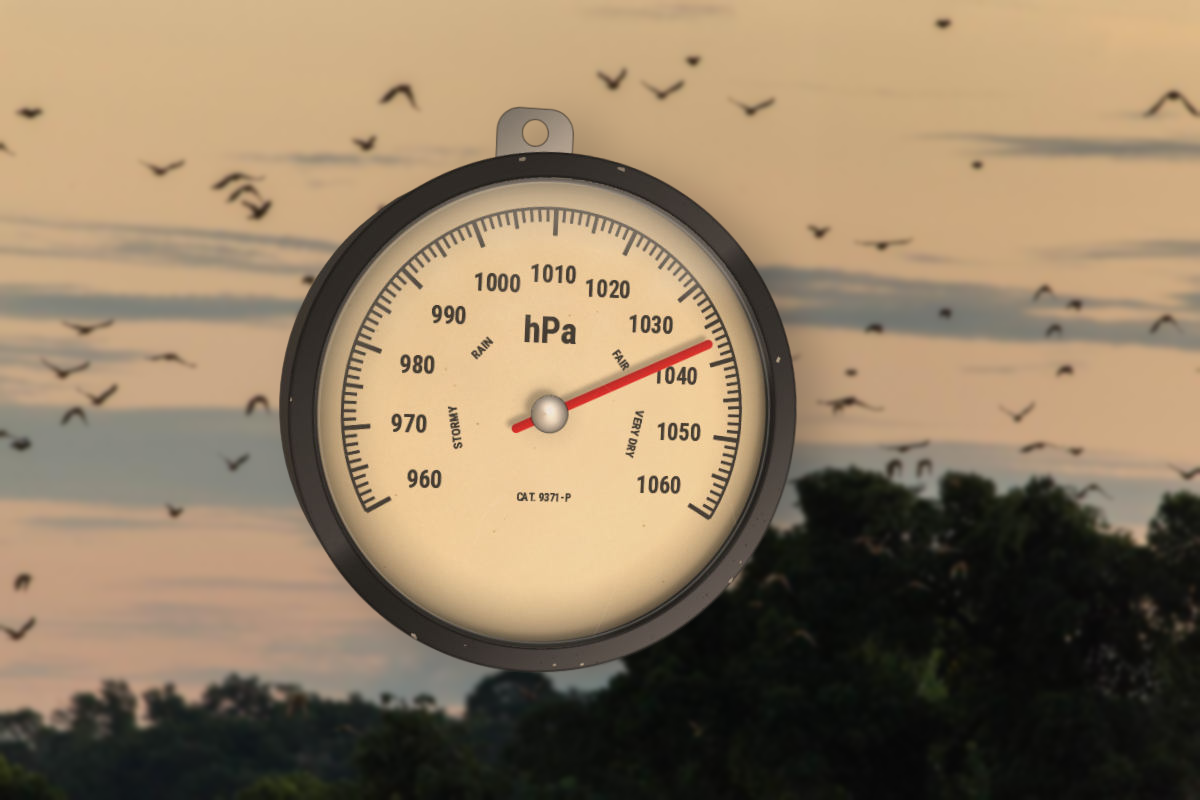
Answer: 1037 hPa
